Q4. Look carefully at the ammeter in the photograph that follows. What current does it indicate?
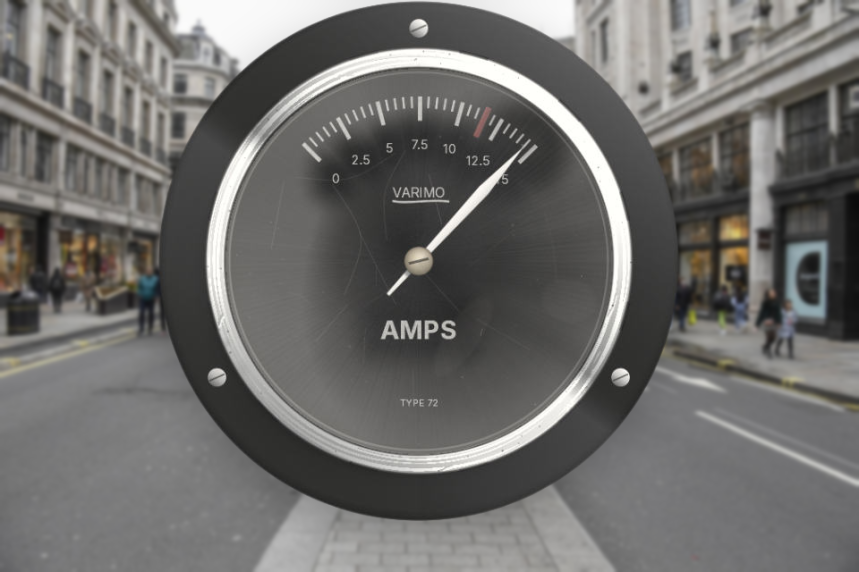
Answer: 14.5 A
